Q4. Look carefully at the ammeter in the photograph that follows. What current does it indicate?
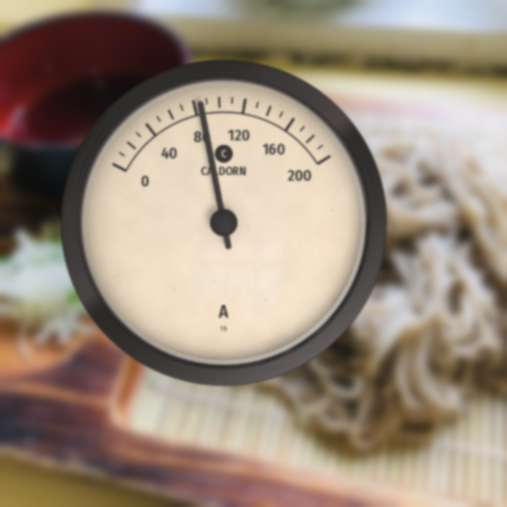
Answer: 85 A
